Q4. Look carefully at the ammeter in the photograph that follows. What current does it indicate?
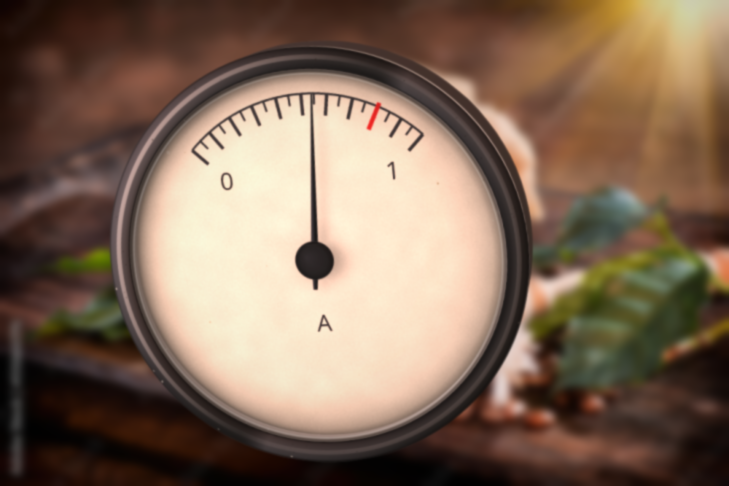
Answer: 0.55 A
